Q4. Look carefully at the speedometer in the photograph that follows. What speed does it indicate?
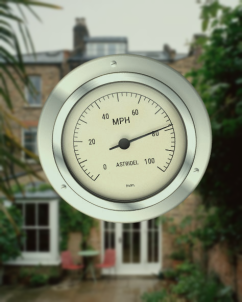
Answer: 78 mph
